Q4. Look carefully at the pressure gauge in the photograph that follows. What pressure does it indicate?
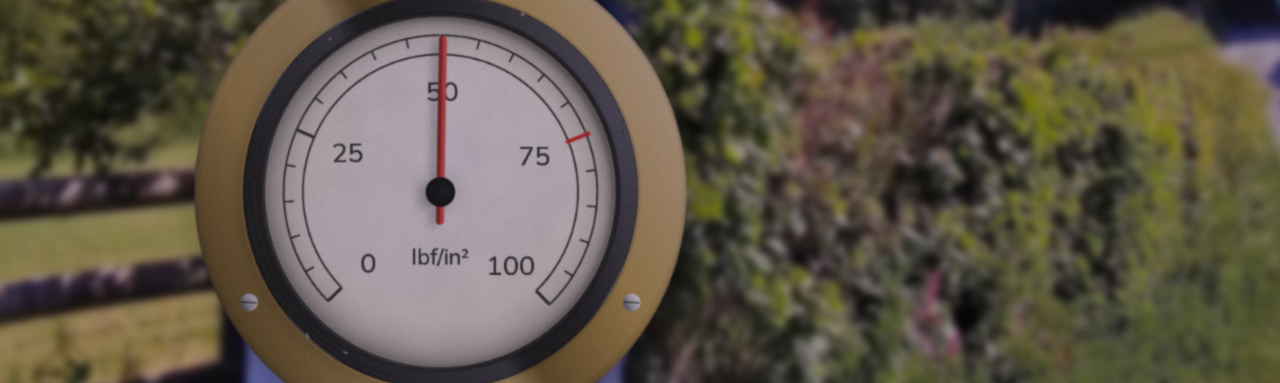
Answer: 50 psi
